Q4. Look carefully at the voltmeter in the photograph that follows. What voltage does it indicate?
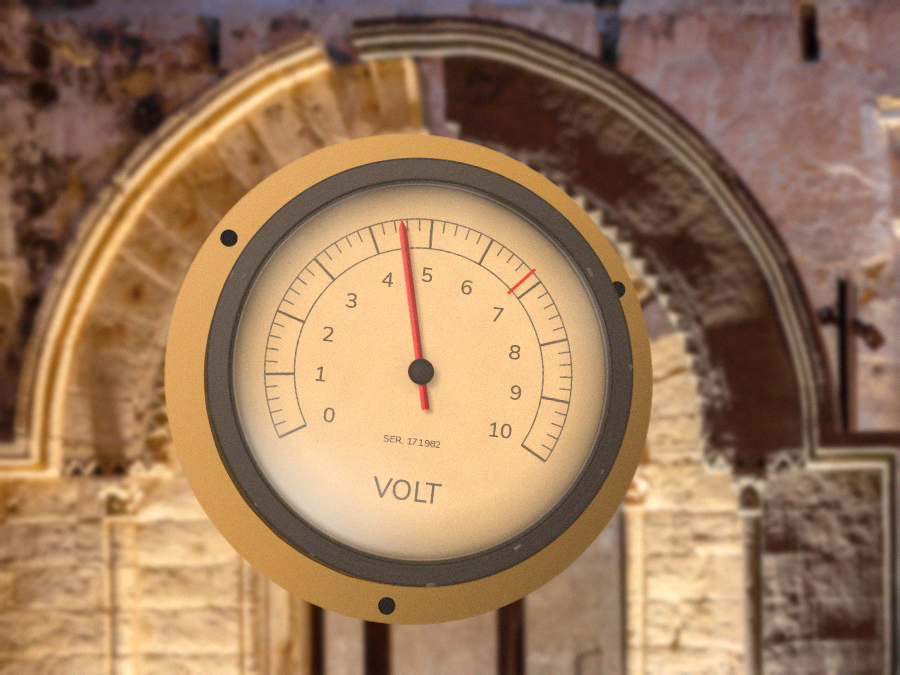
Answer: 4.5 V
